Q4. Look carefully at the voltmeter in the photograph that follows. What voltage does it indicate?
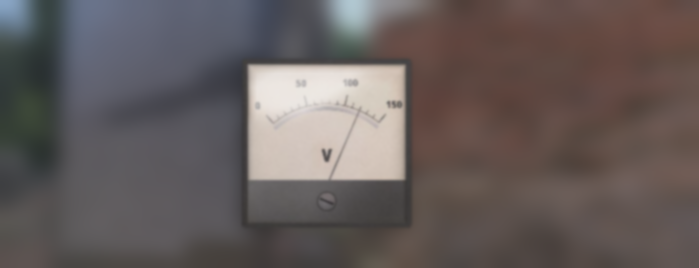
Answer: 120 V
